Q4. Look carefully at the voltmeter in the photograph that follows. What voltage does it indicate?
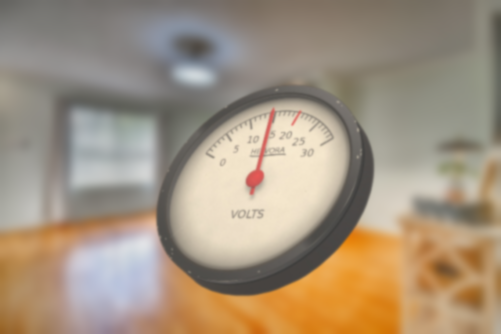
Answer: 15 V
